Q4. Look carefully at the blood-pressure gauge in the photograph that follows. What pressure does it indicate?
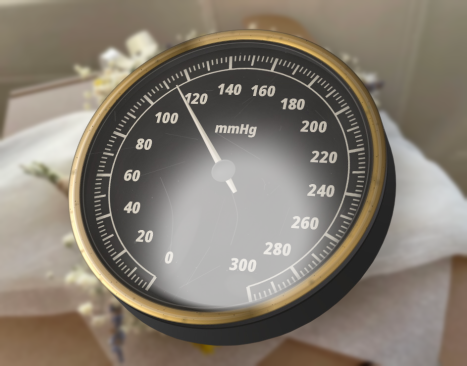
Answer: 114 mmHg
